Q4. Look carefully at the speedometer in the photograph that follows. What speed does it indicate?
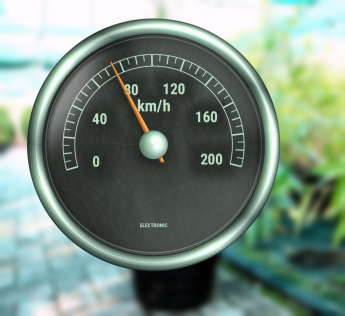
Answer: 75 km/h
